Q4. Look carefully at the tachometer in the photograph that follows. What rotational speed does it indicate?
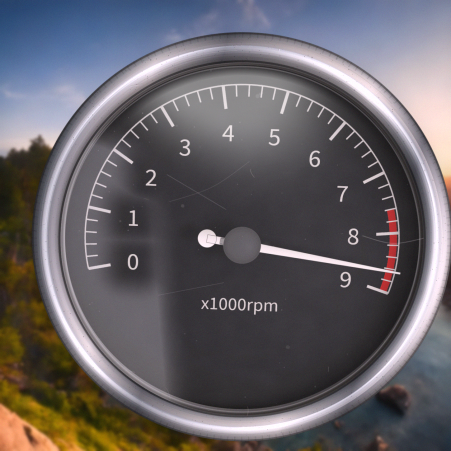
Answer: 8600 rpm
